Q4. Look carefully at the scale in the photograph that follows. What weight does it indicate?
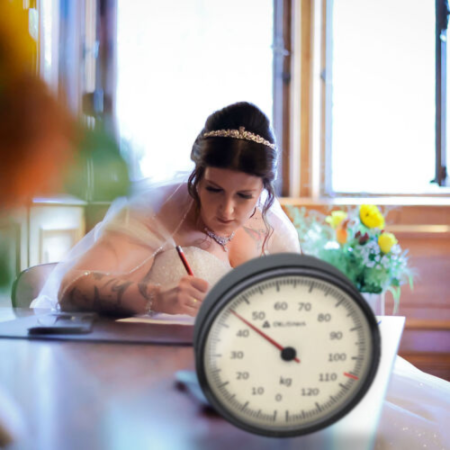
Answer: 45 kg
